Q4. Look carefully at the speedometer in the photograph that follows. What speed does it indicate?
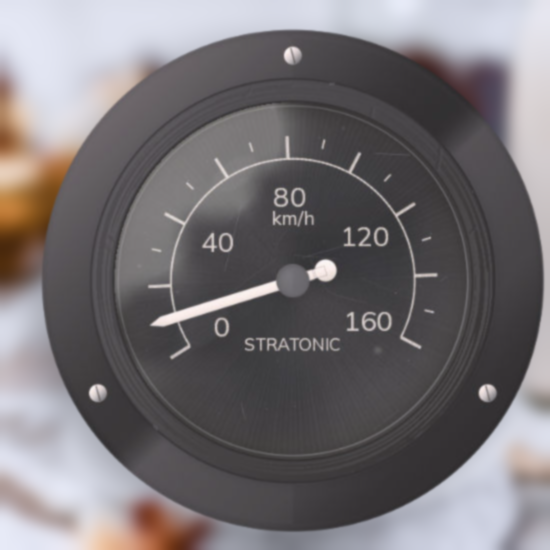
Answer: 10 km/h
